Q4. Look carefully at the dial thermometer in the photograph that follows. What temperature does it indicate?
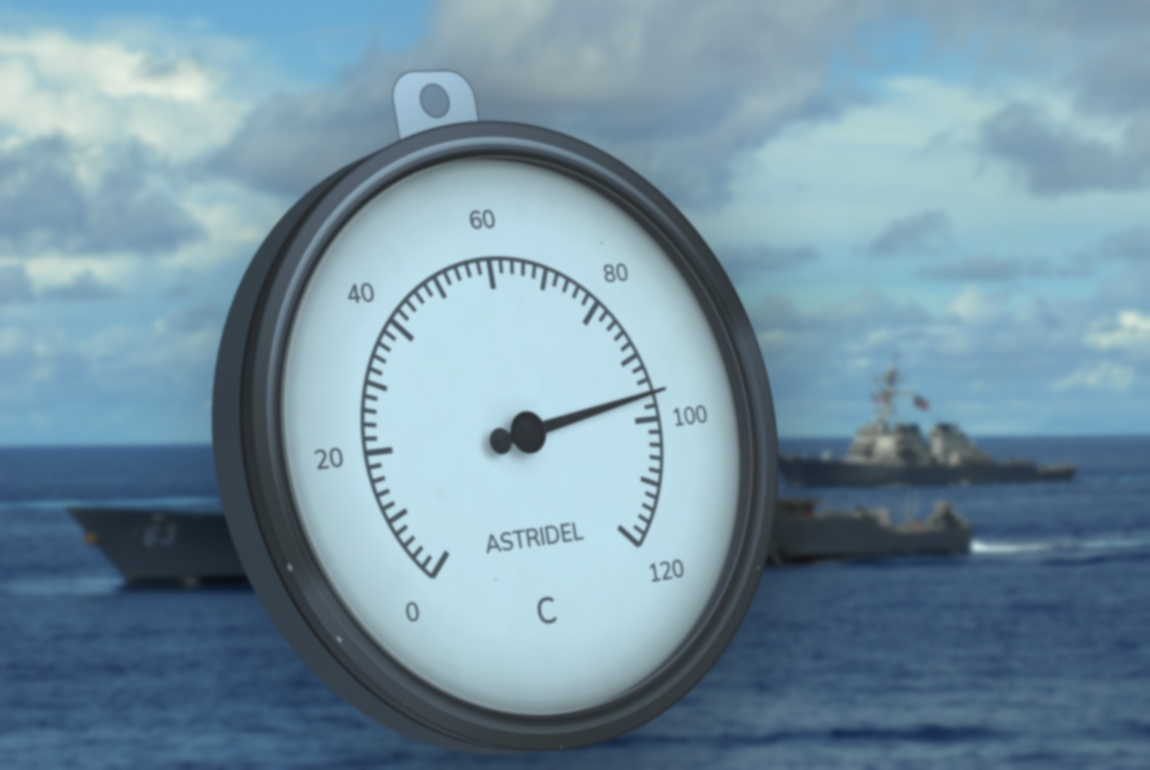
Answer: 96 °C
